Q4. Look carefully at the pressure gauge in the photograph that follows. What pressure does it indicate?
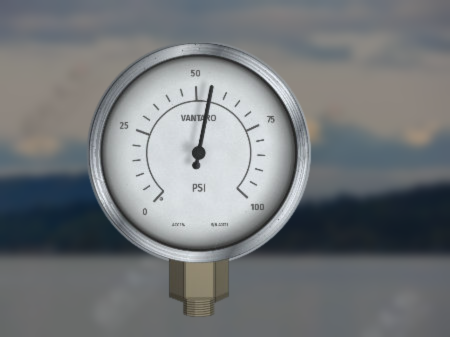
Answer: 55 psi
